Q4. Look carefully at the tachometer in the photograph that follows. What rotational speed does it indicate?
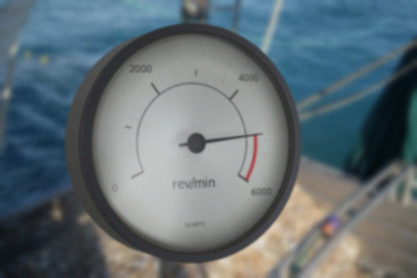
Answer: 5000 rpm
